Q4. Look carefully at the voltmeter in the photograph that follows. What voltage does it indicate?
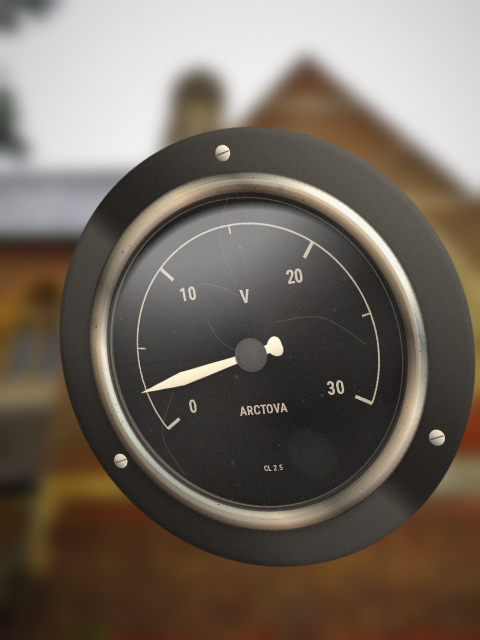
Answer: 2.5 V
